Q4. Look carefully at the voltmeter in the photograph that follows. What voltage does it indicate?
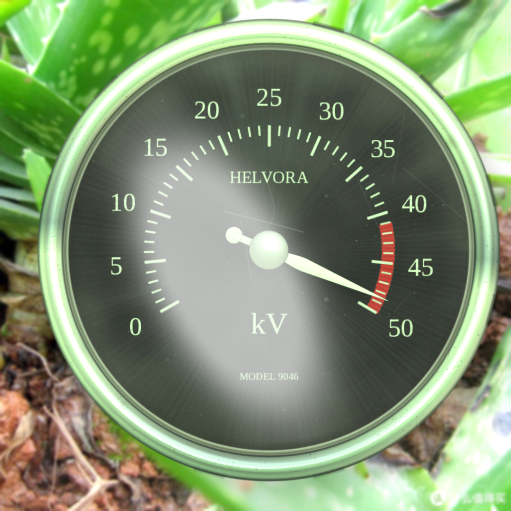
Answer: 48.5 kV
